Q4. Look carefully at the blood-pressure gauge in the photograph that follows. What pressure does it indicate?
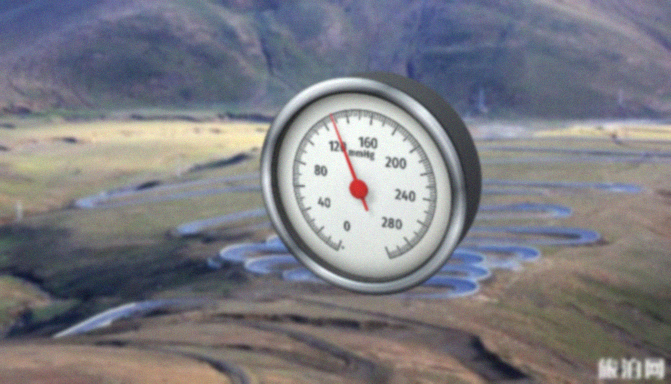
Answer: 130 mmHg
